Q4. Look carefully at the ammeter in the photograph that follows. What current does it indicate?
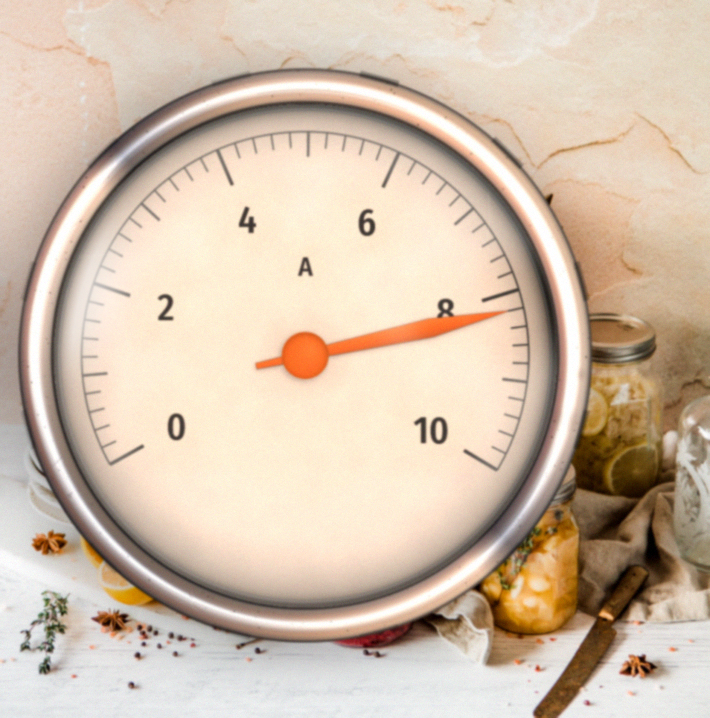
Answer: 8.2 A
